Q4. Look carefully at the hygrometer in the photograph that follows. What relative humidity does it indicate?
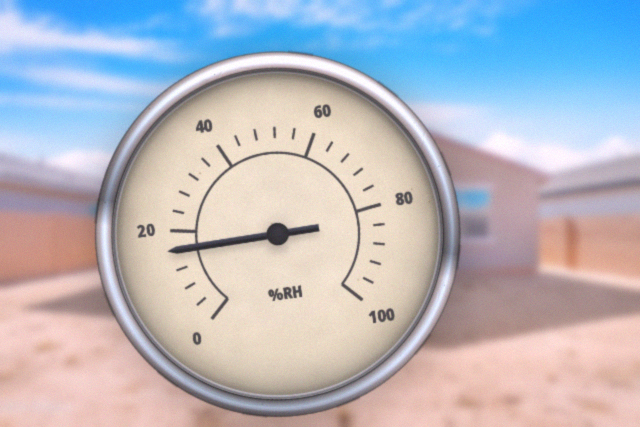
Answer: 16 %
